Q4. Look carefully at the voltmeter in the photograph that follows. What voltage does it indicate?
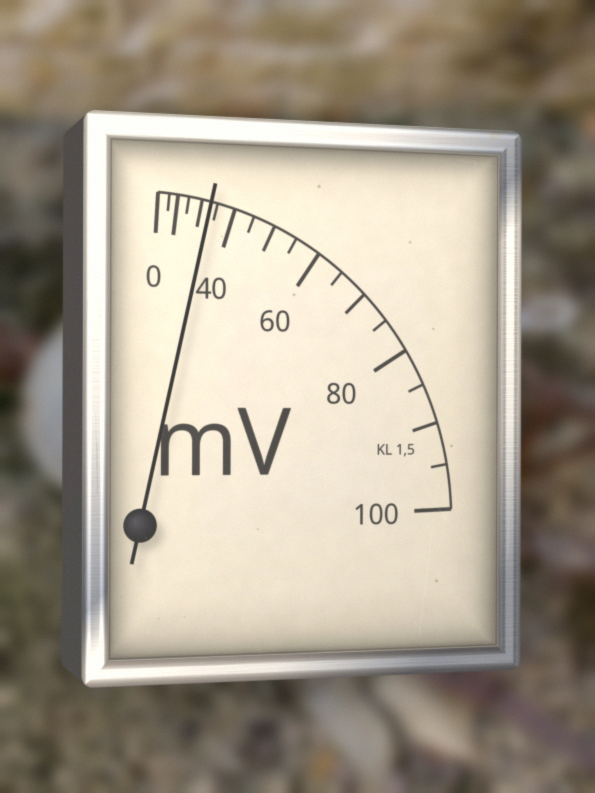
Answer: 32.5 mV
